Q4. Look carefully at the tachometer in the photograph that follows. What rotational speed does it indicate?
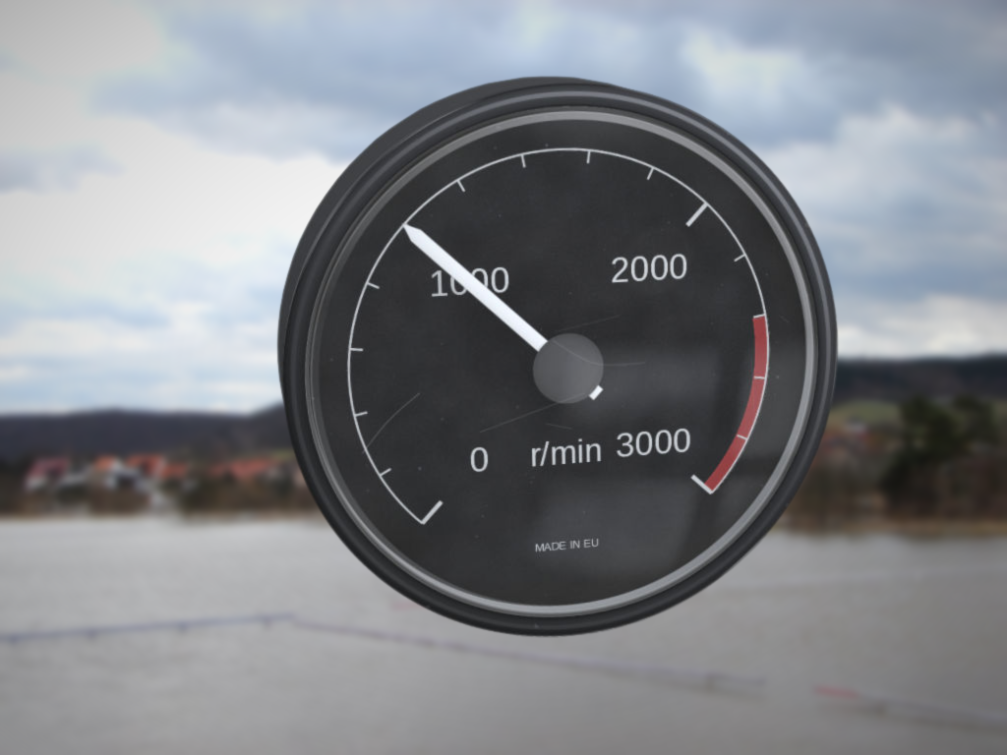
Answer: 1000 rpm
